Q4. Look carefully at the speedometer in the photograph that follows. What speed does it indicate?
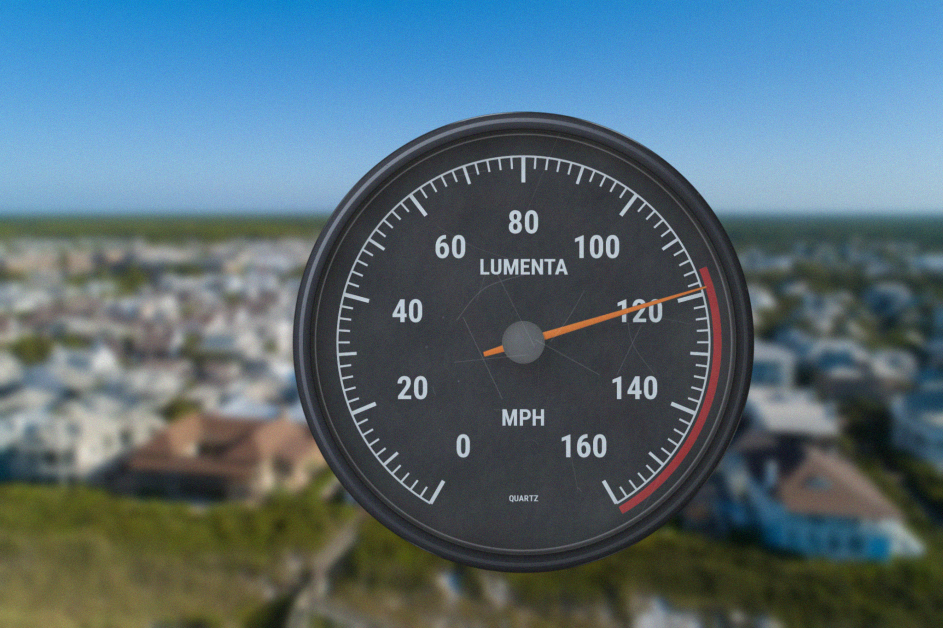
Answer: 119 mph
